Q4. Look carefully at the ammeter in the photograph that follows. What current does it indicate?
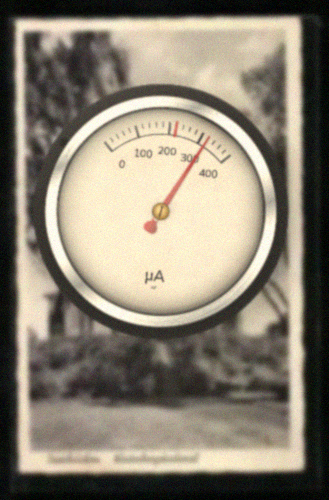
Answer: 320 µA
